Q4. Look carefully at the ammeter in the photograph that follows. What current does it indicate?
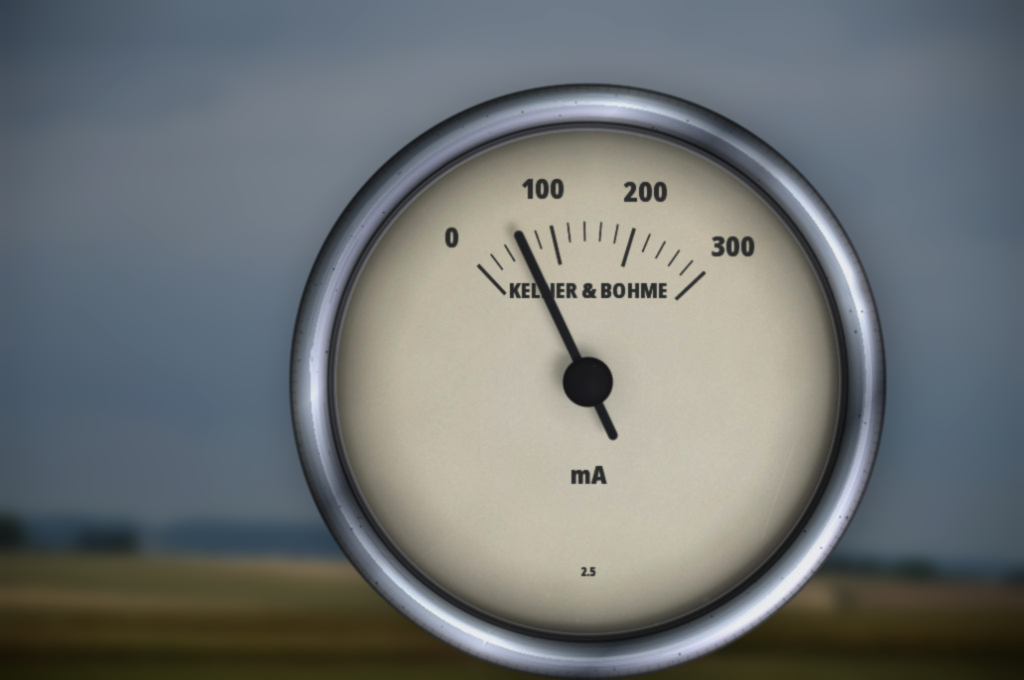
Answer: 60 mA
